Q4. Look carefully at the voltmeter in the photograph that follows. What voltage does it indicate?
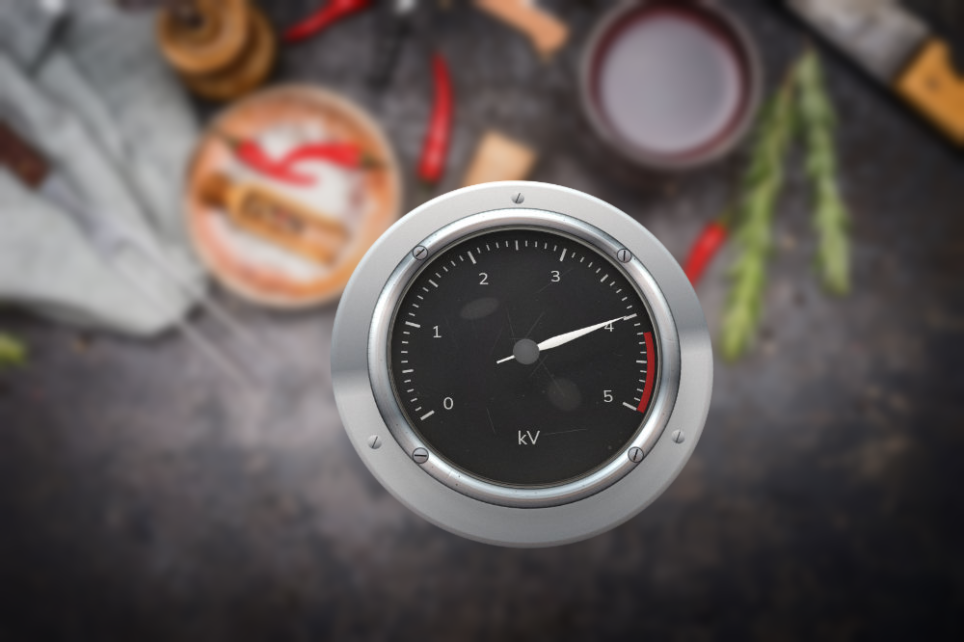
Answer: 4 kV
